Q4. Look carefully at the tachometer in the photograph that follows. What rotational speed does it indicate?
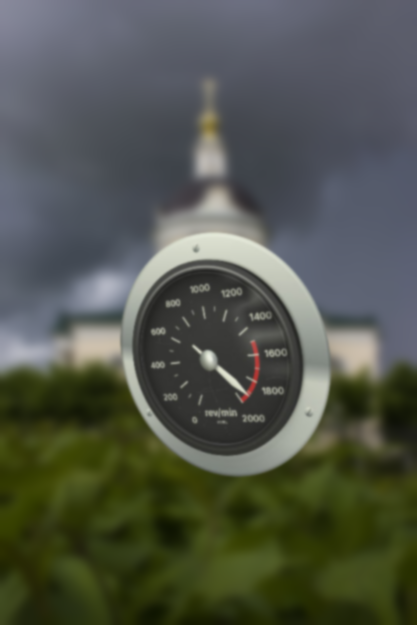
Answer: 1900 rpm
